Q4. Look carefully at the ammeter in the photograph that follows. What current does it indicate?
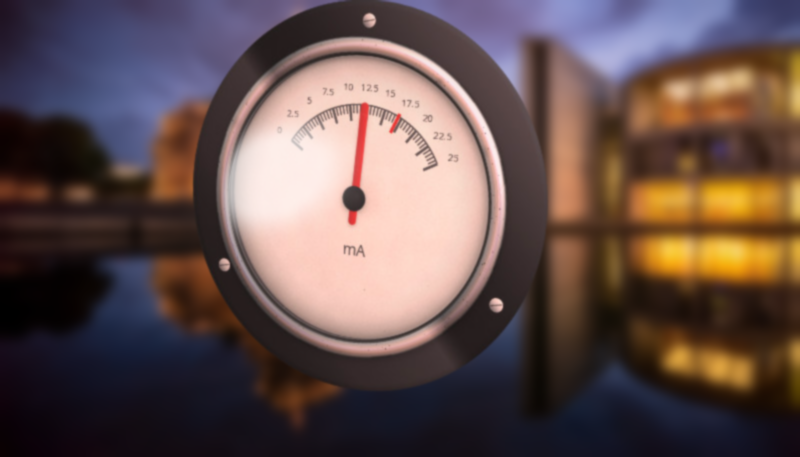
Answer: 12.5 mA
